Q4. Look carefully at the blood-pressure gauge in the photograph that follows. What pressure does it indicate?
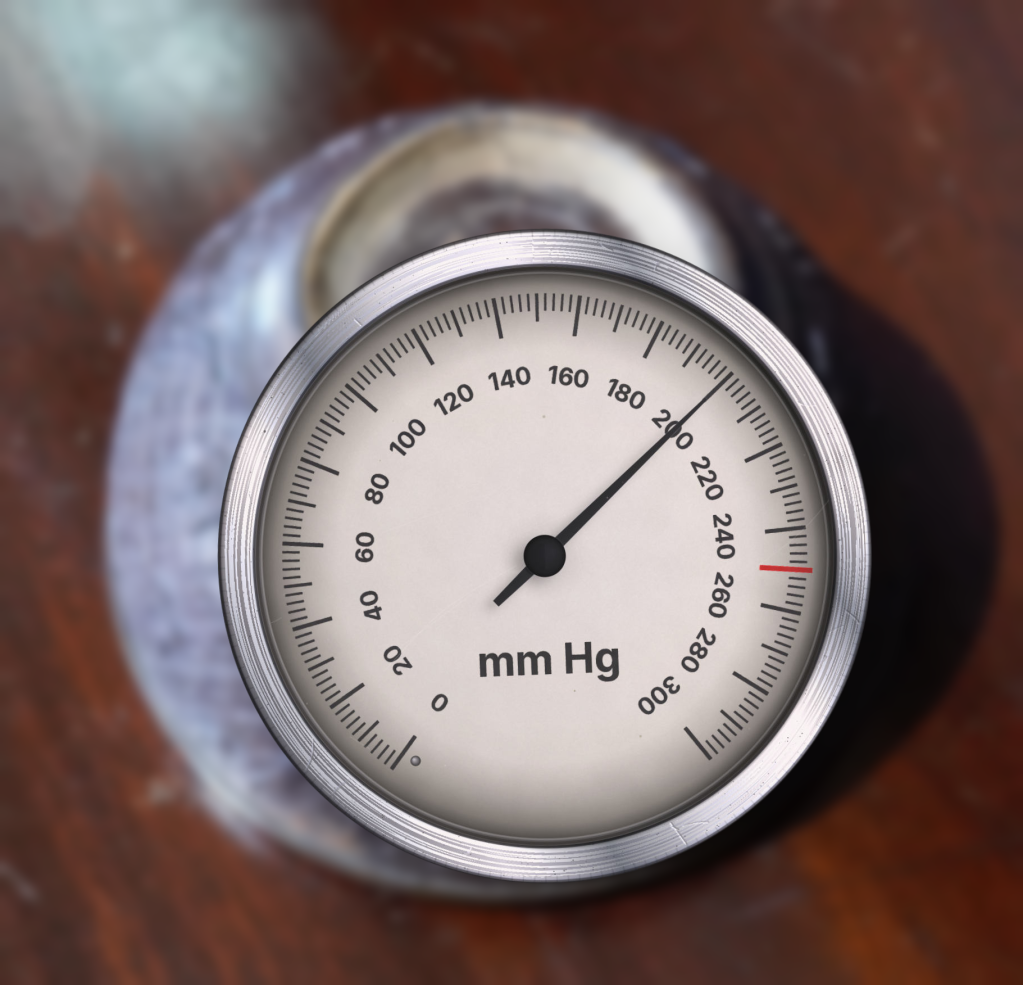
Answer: 200 mmHg
